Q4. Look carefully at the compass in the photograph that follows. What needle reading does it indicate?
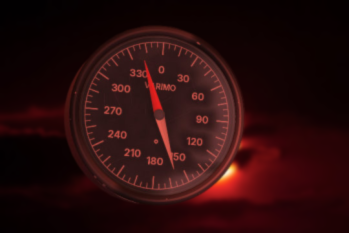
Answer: 340 °
